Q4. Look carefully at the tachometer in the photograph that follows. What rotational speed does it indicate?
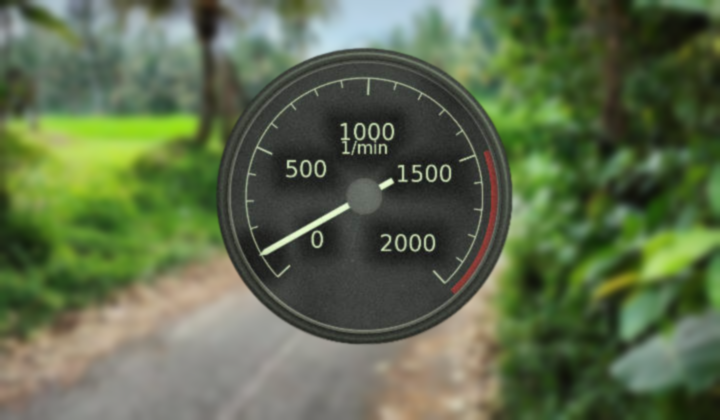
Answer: 100 rpm
